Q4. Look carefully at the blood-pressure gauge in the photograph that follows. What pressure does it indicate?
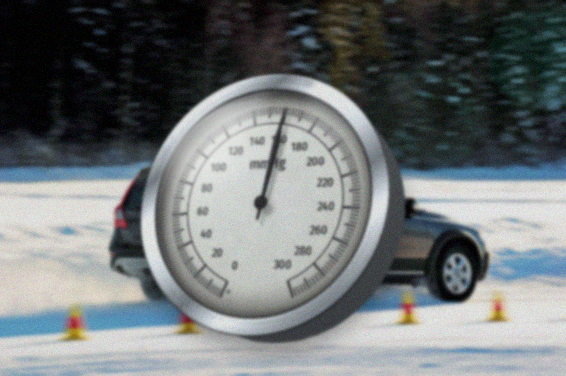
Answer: 160 mmHg
